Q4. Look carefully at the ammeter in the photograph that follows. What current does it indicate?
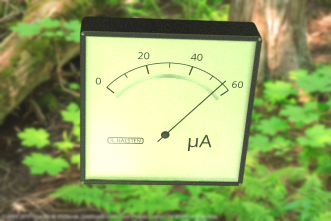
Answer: 55 µA
